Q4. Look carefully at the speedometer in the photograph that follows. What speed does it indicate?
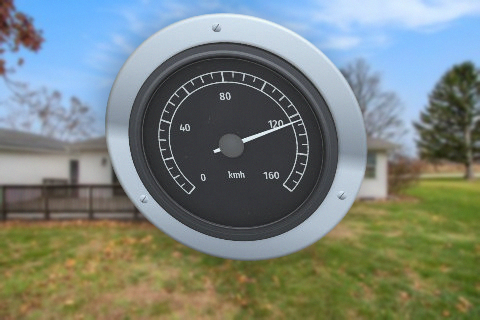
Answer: 122.5 km/h
